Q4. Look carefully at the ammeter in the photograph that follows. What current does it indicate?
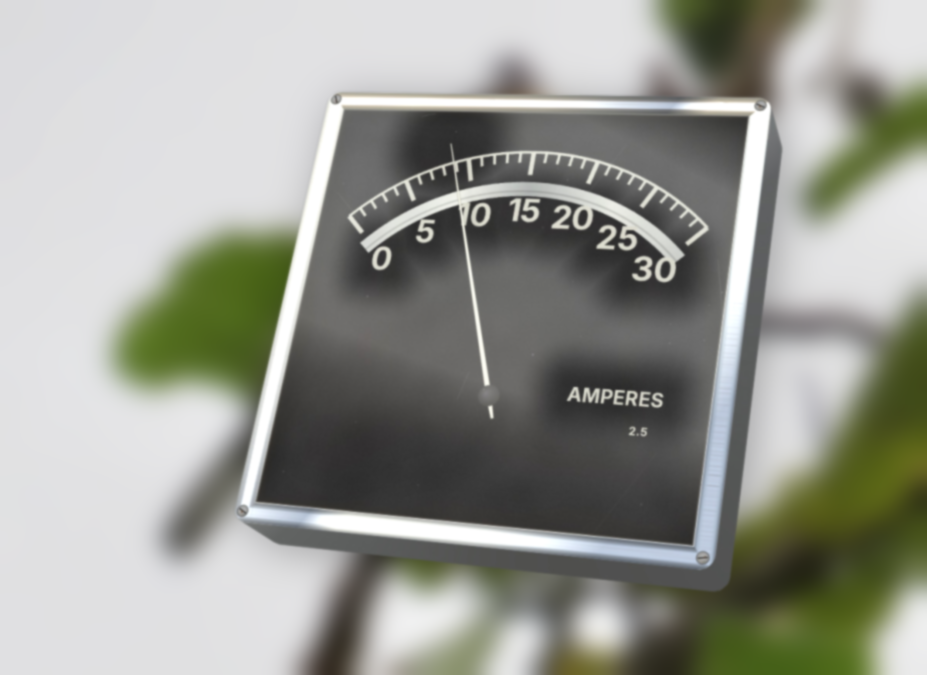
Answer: 9 A
